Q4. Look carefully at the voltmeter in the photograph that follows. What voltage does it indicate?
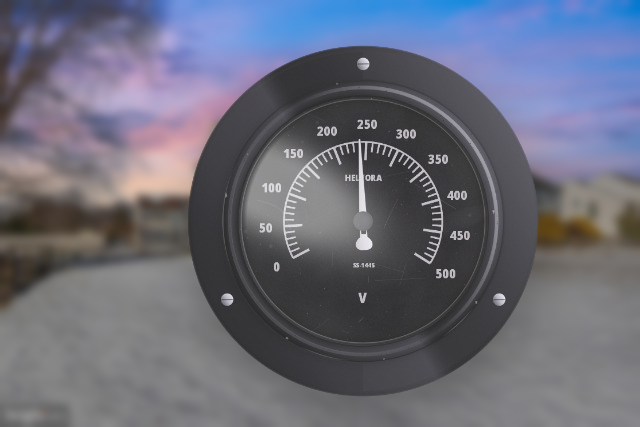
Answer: 240 V
